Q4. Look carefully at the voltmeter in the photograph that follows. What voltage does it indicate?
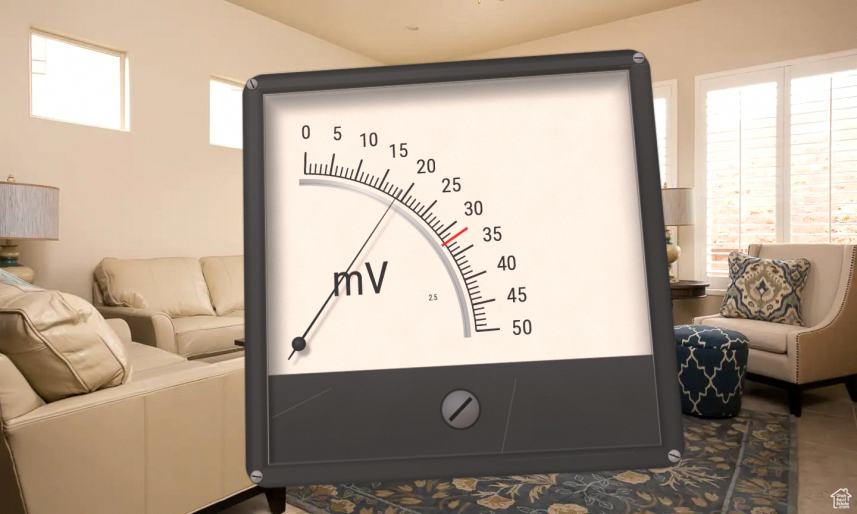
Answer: 19 mV
